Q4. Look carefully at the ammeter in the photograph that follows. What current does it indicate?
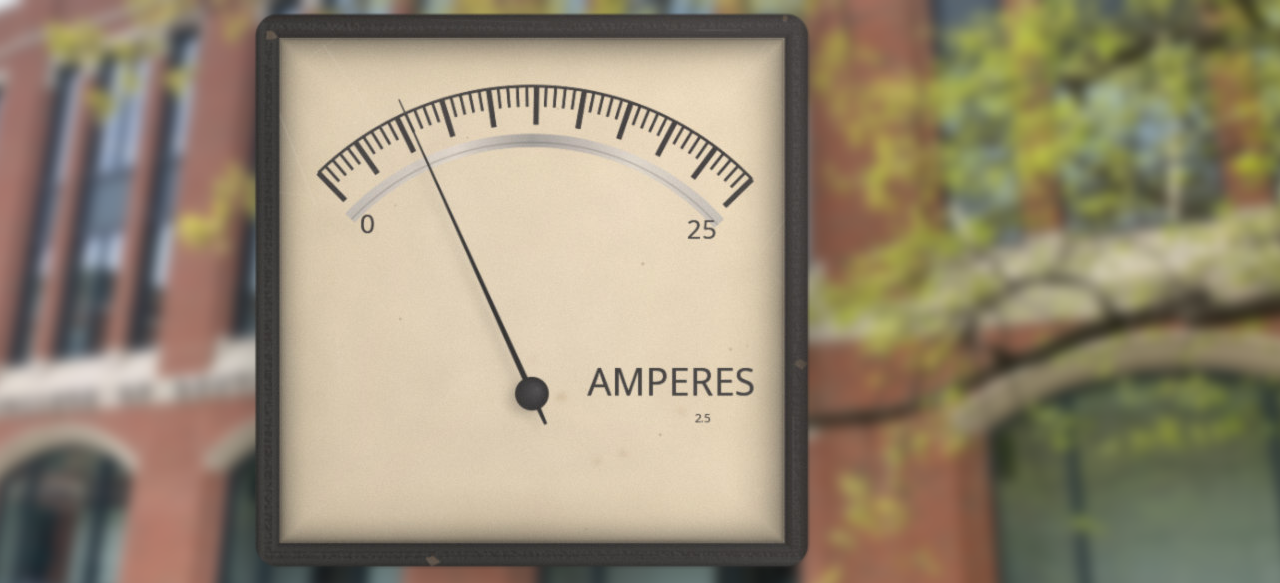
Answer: 5.5 A
